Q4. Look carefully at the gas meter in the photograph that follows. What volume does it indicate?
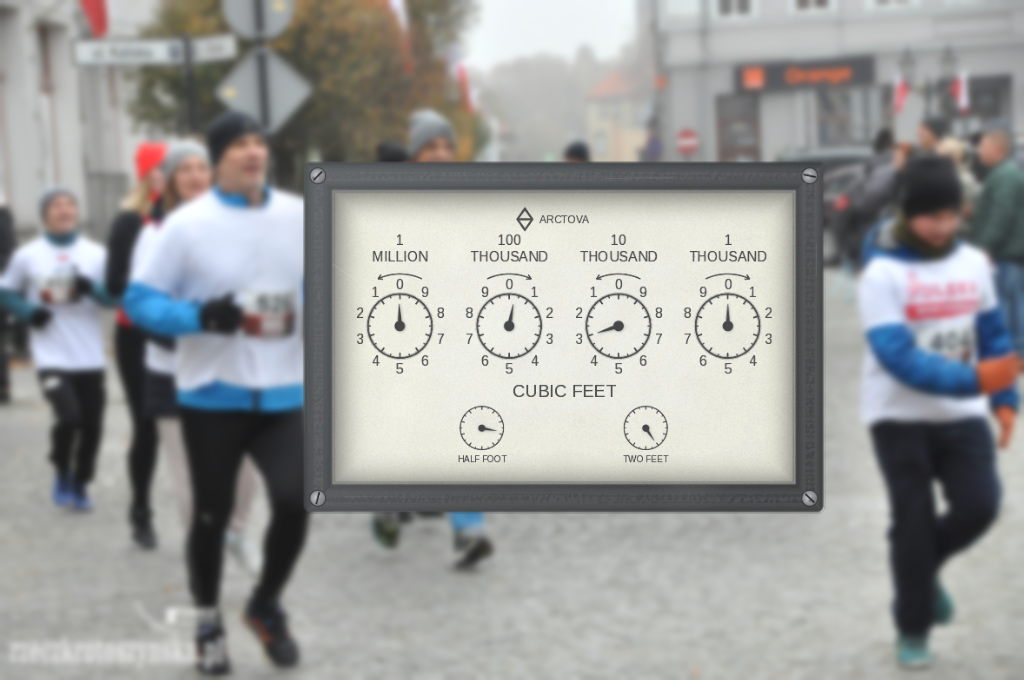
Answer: 3000 ft³
